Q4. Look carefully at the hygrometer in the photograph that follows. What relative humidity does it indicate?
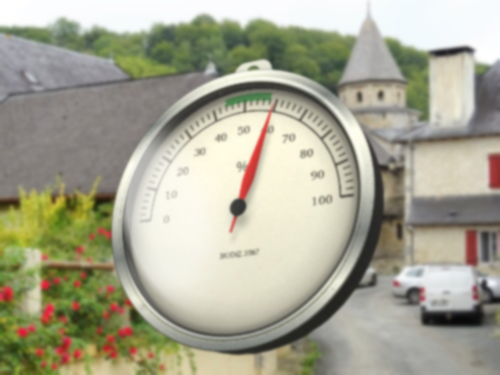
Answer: 60 %
